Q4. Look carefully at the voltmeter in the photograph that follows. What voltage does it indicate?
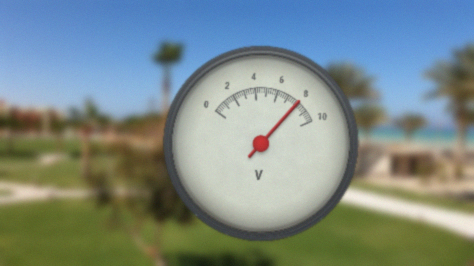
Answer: 8 V
